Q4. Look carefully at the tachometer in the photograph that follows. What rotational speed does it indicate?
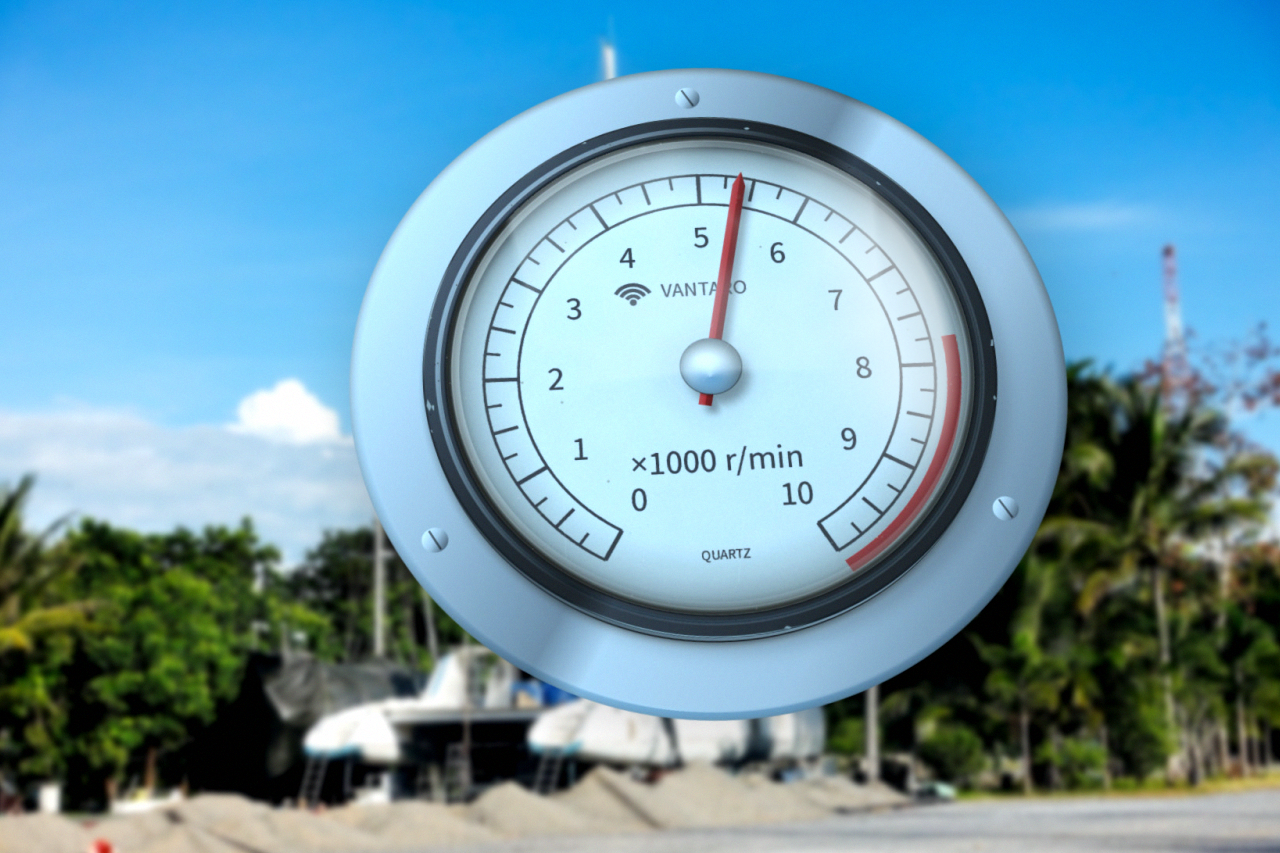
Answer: 5375 rpm
